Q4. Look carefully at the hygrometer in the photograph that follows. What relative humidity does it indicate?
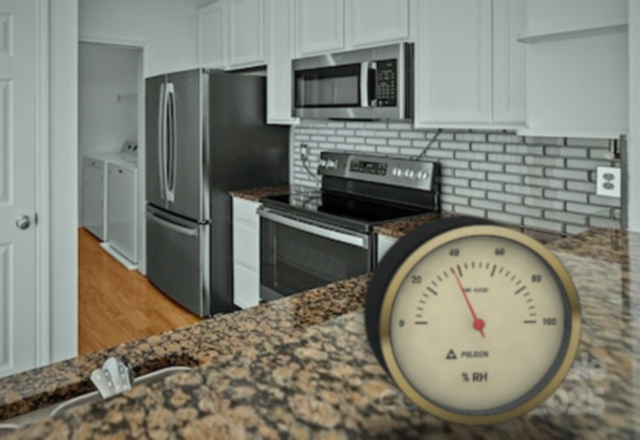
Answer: 36 %
